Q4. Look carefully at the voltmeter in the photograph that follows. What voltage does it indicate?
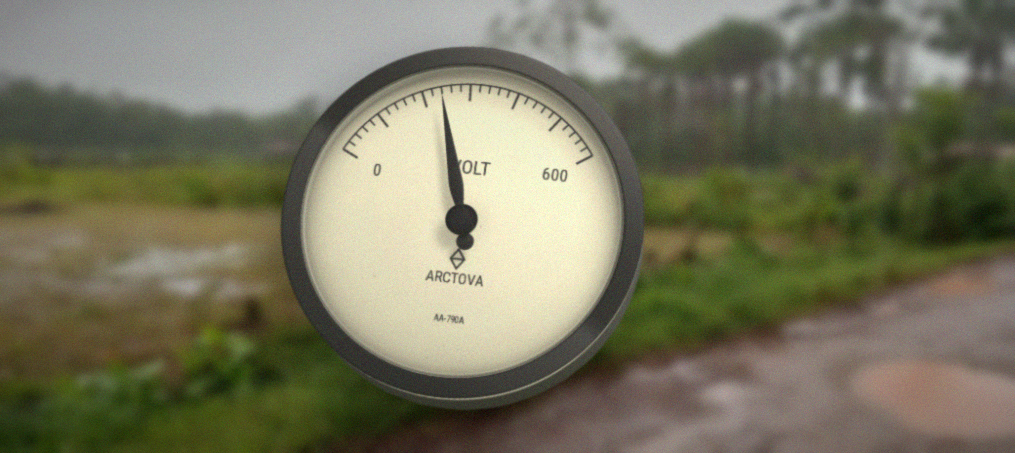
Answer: 240 V
